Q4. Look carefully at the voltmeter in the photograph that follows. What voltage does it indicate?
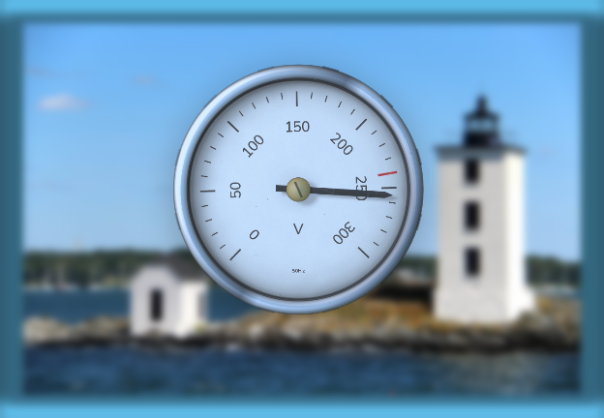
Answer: 255 V
